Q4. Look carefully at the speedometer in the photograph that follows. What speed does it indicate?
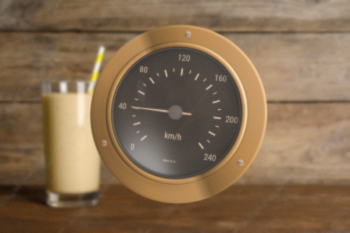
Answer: 40 km/h
